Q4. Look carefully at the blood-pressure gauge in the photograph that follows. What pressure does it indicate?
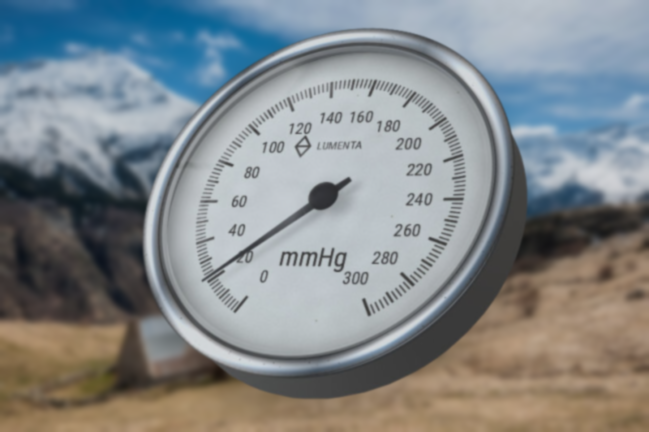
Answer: 20 mmHg
